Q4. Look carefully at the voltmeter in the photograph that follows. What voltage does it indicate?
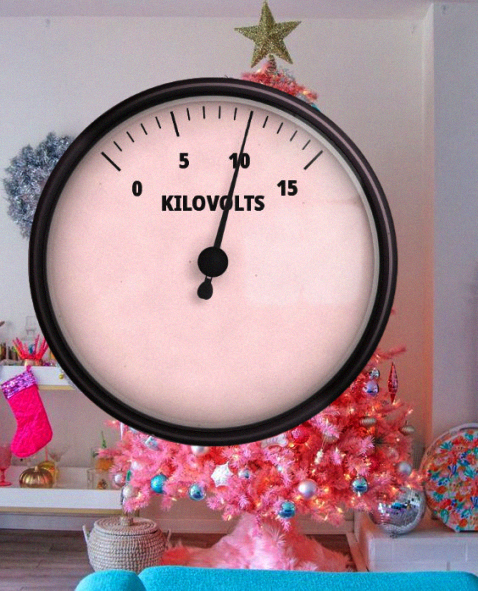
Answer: 10 kV
